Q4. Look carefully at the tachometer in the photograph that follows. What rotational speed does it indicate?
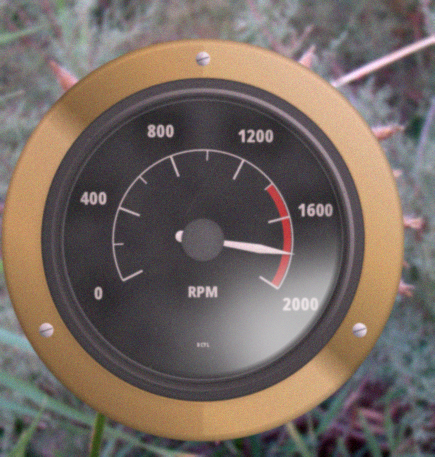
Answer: 1800 rpm
